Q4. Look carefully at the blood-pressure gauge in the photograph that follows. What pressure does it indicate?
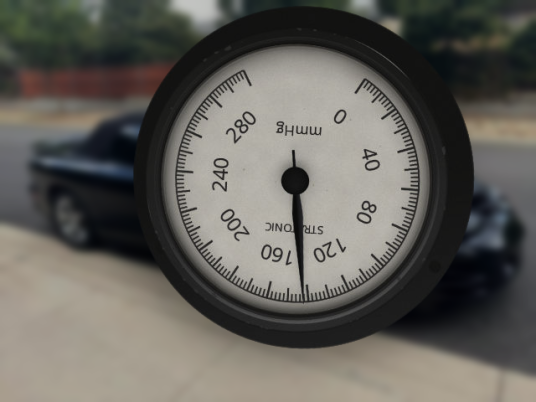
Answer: 142 mmHg
